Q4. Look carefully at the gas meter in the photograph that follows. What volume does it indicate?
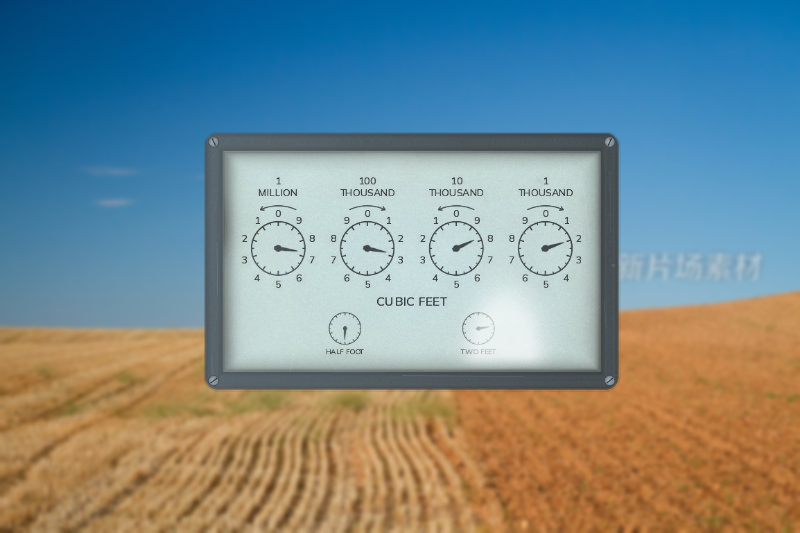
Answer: 728200 ft³
